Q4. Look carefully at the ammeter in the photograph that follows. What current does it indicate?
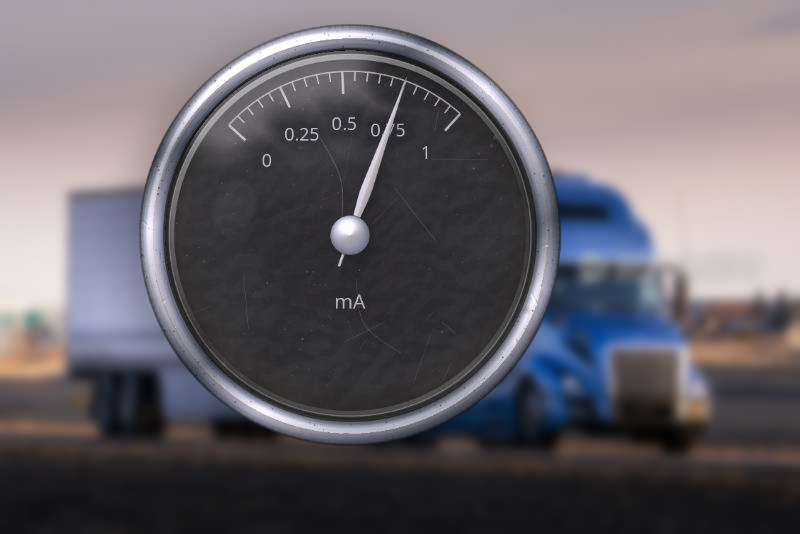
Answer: 0.75 mA
